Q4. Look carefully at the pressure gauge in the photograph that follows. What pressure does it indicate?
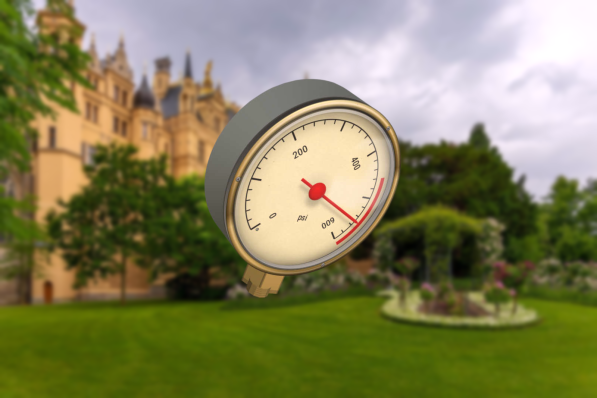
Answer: 550 psi
